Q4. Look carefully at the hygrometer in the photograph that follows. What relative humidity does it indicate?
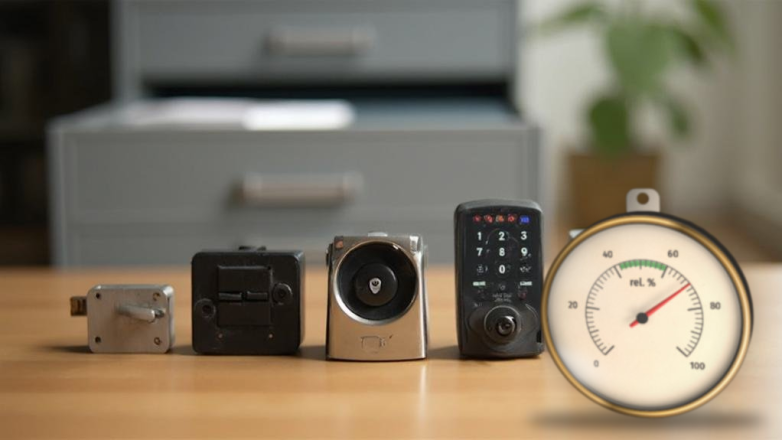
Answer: 70 %
